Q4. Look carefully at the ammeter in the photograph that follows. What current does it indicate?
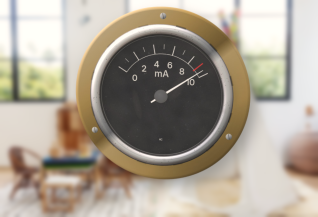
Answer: 9.5 mA
